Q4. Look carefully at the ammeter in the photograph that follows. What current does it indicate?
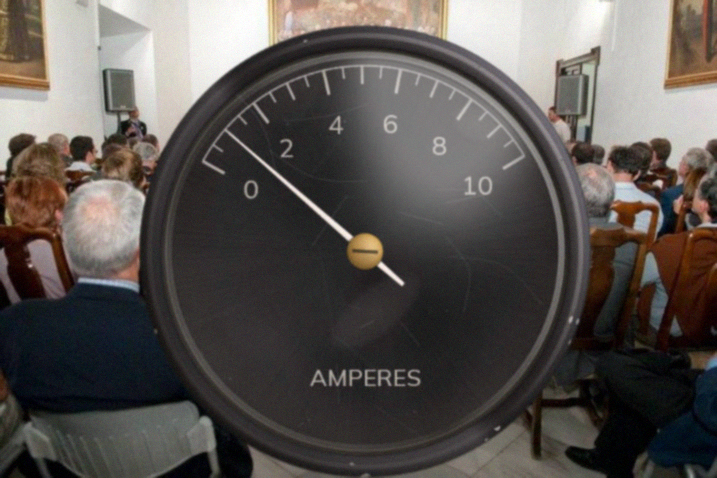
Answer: 1 A
